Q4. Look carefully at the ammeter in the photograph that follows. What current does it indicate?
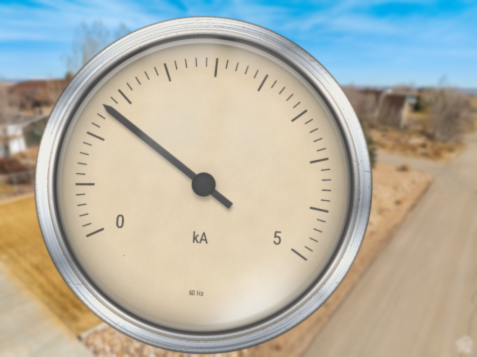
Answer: 1.3 kA
